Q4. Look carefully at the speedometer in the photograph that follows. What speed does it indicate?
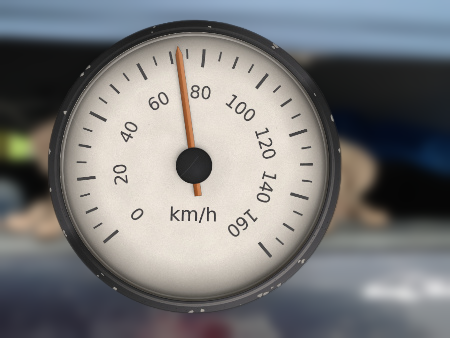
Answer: 72.5 km/h
